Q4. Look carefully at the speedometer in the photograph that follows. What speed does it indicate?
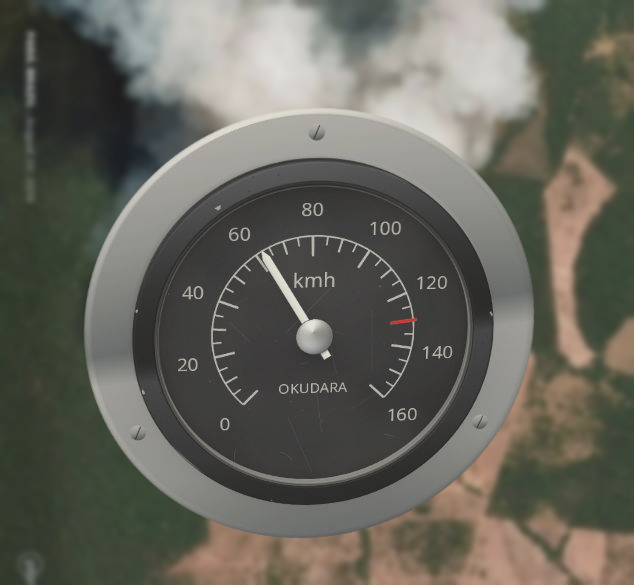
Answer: 62.5 km/h
